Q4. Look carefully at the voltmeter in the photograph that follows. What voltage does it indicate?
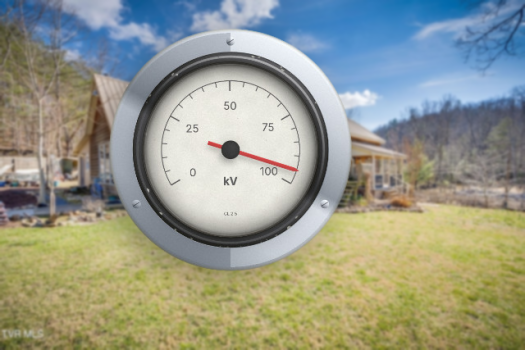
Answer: 95 kV
